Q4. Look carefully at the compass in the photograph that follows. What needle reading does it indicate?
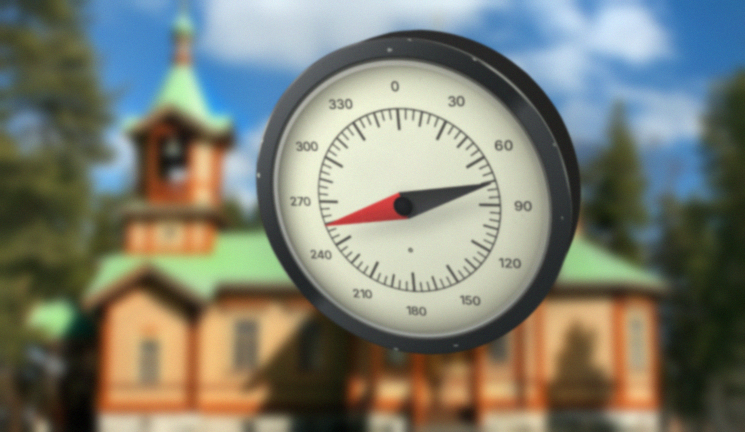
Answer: 255 °
